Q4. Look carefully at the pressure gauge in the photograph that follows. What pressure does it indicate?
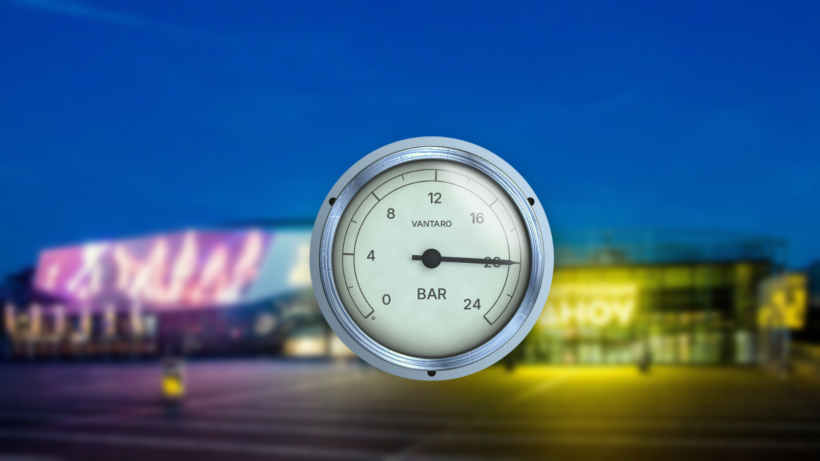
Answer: 20 bar
